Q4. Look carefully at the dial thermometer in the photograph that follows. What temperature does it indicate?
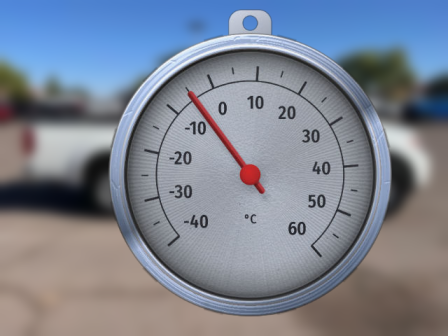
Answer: -5 °C
